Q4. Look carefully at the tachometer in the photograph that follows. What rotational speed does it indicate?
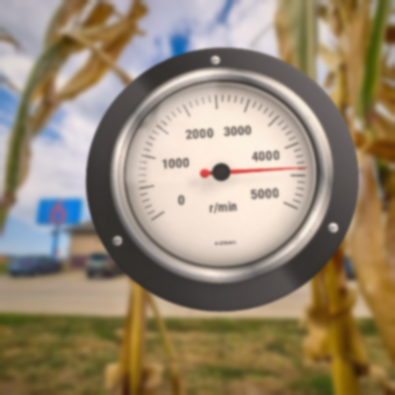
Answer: 4400 rpm
